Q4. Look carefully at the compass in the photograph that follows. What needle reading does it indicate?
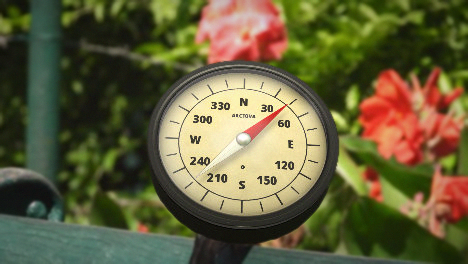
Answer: 45 °
